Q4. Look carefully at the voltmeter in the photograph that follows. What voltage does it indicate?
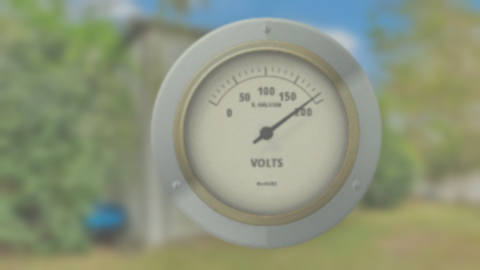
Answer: 190 V
